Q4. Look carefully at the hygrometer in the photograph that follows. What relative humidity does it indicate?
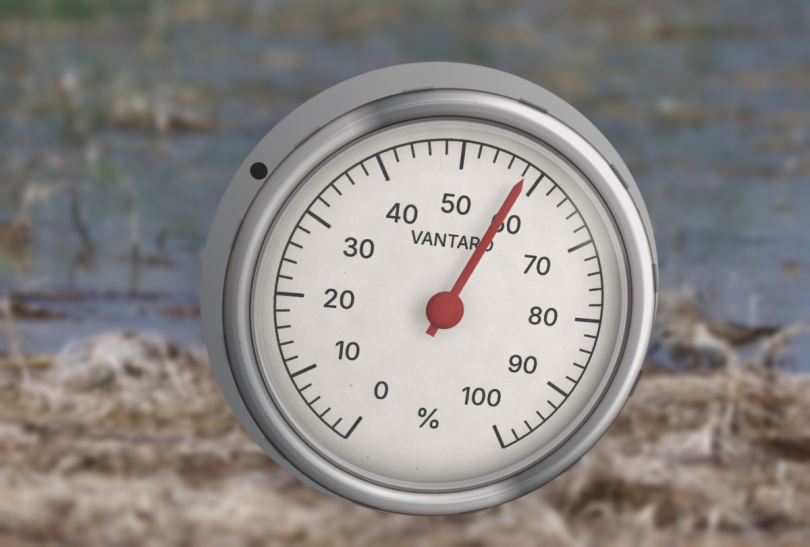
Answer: 58 %
